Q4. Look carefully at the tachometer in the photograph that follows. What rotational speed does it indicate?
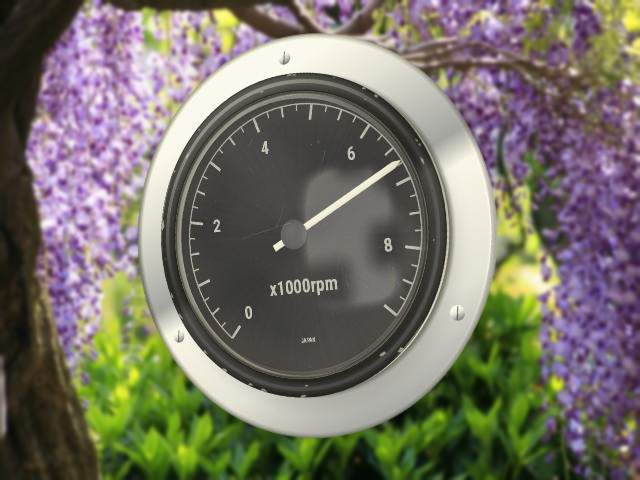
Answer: 6750 rpm
